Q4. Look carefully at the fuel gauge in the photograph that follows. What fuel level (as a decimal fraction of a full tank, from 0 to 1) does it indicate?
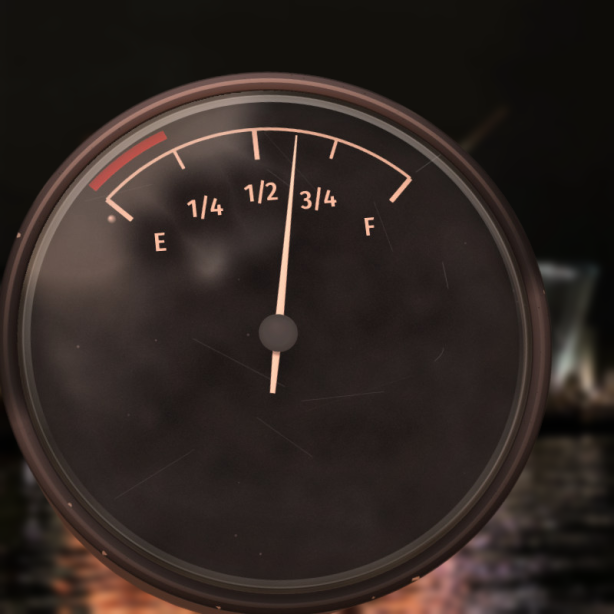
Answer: 0.625
